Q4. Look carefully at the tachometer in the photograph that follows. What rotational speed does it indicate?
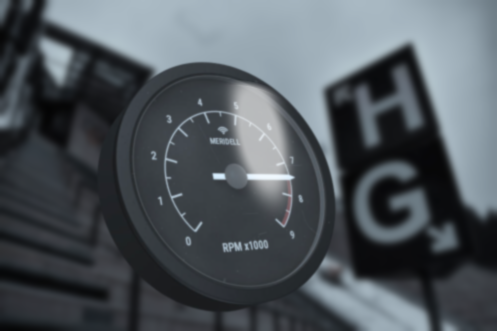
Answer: 7500 rpm
